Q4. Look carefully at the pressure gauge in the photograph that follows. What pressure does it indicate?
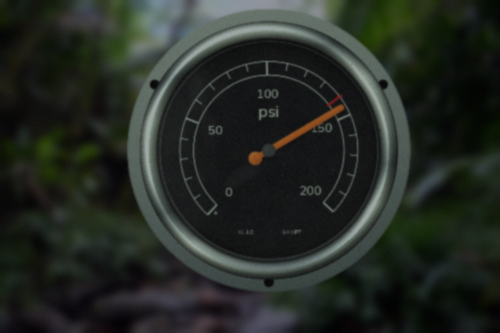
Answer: 145 psi
